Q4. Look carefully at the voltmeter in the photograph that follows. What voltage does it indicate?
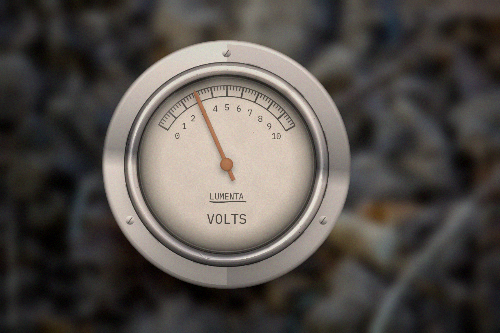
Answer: 3 V
